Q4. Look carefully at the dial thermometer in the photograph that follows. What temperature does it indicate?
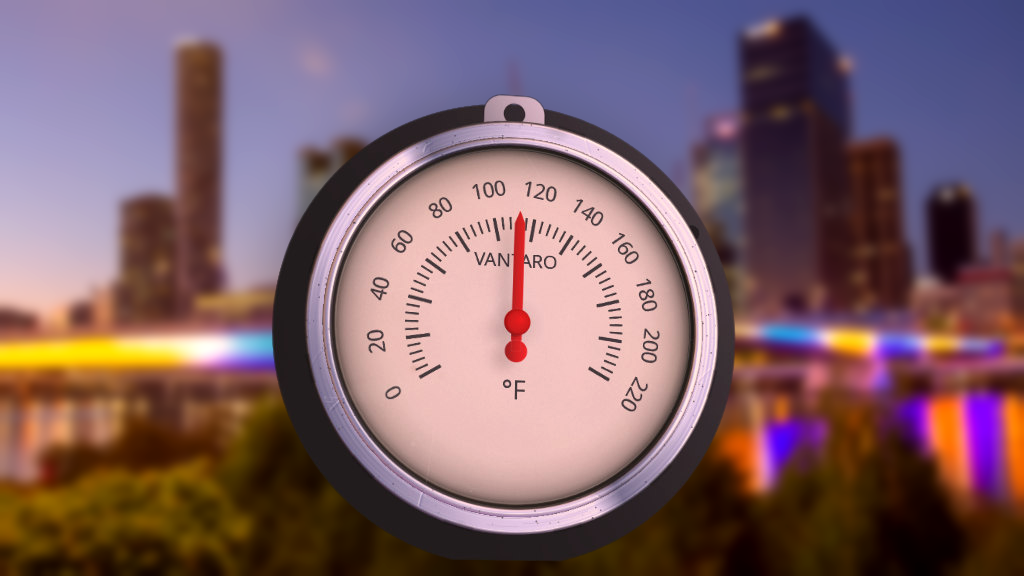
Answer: 112 °F
